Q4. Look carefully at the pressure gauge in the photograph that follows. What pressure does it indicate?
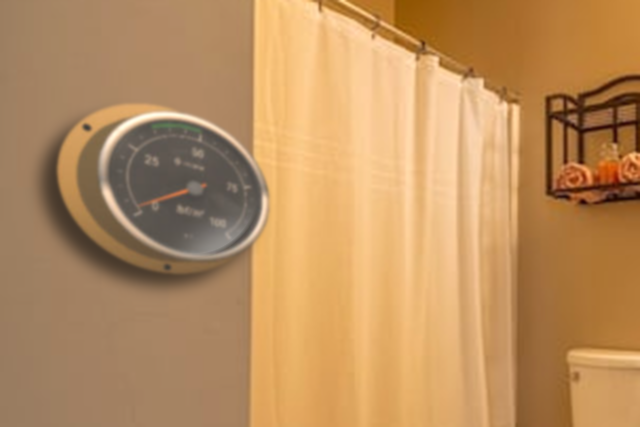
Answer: 2.5 psi
